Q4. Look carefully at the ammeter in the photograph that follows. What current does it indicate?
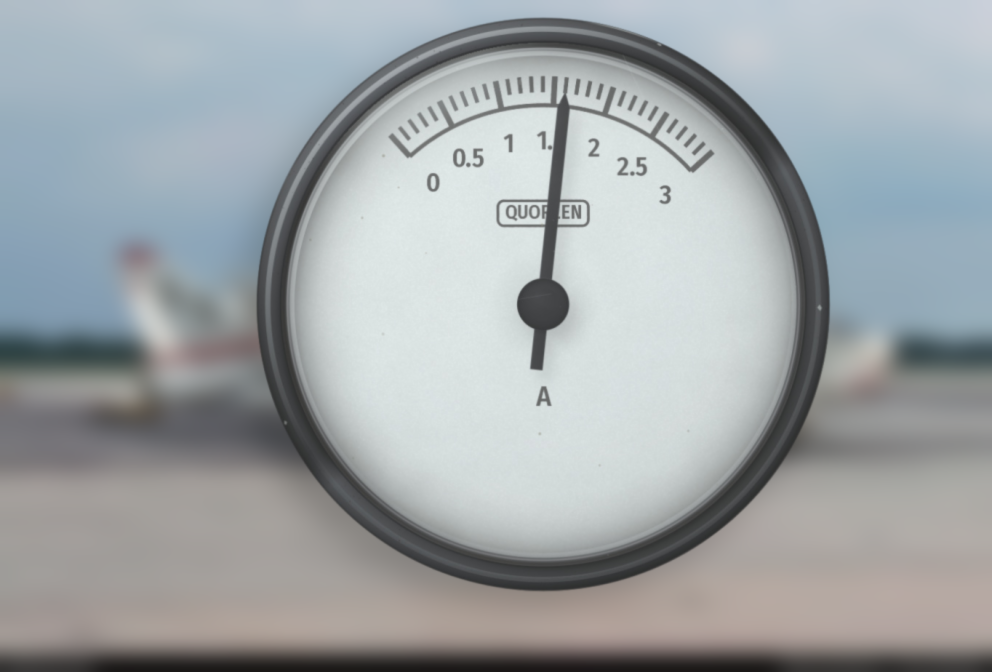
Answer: 1.6 A
